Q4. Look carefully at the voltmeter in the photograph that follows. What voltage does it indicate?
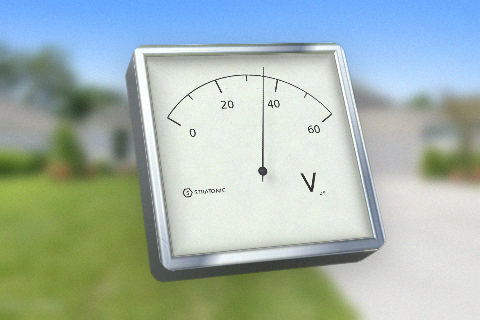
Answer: 35 V
